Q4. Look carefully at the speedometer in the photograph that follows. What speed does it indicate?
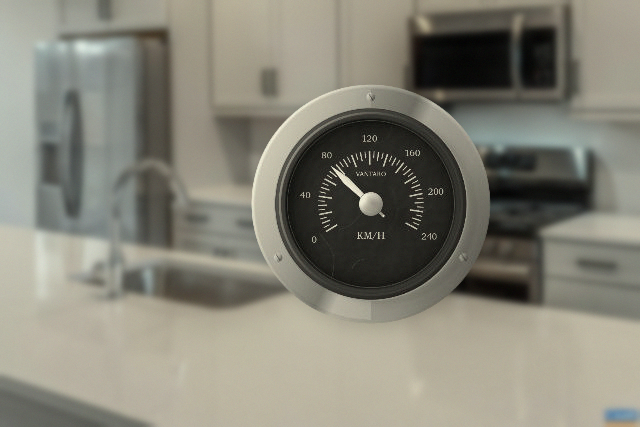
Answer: 75 km/h
